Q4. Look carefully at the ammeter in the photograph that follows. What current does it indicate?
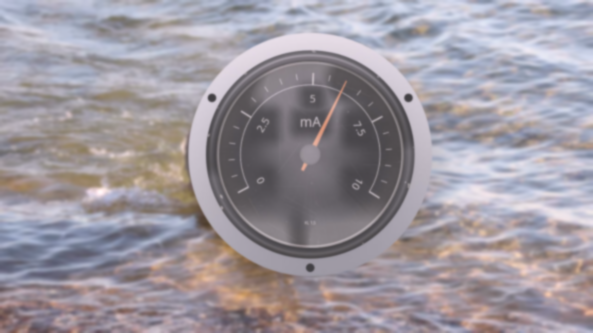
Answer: 6 mA
